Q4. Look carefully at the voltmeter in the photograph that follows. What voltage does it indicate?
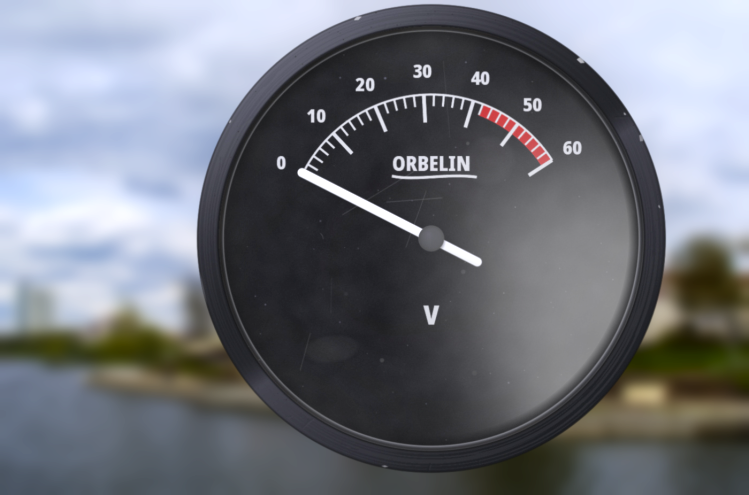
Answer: 0 V
